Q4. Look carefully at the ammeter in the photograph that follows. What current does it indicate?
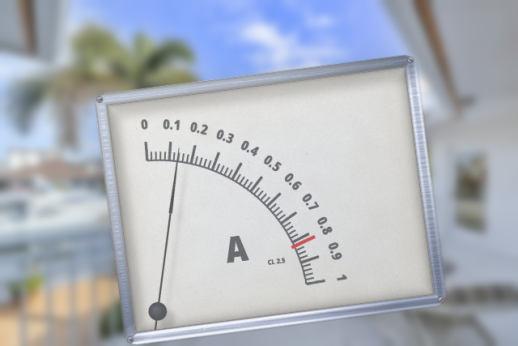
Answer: 0.14 A
